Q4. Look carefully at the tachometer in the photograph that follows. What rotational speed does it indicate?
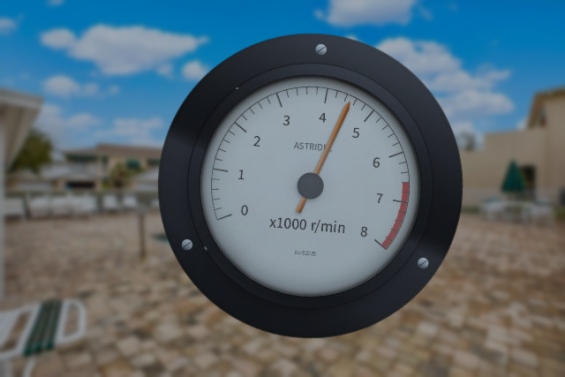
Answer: 4500 rpm
